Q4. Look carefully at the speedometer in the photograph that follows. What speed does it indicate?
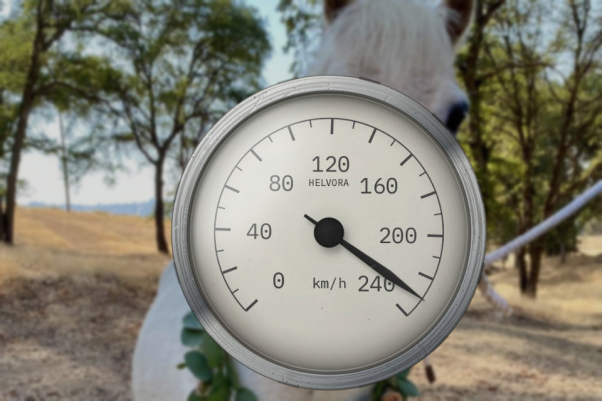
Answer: 230 km/h
